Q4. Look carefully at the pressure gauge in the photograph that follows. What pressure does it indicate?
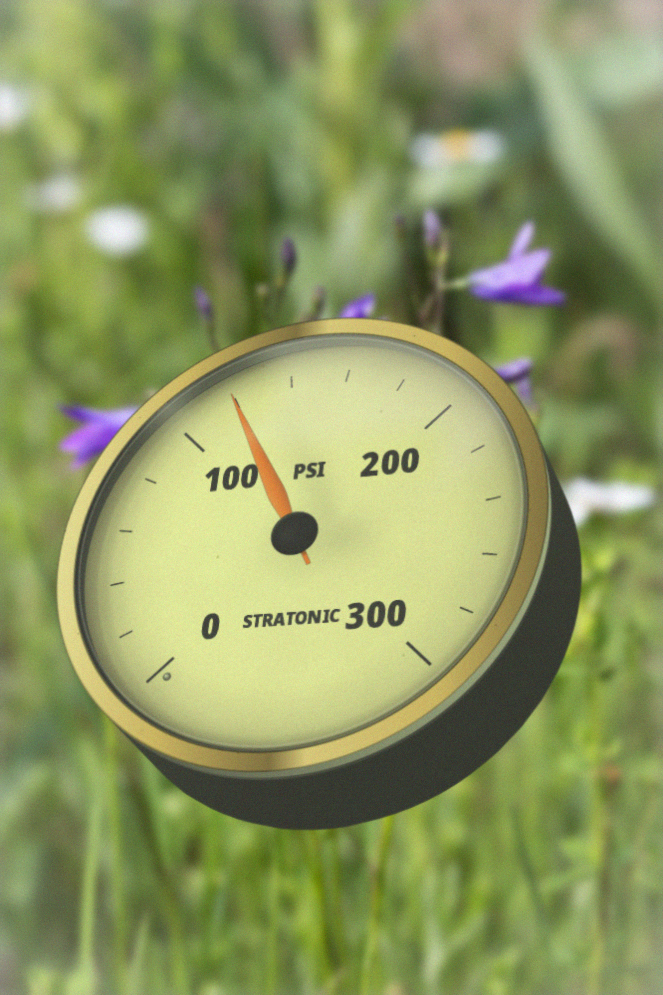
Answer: 120 psi
